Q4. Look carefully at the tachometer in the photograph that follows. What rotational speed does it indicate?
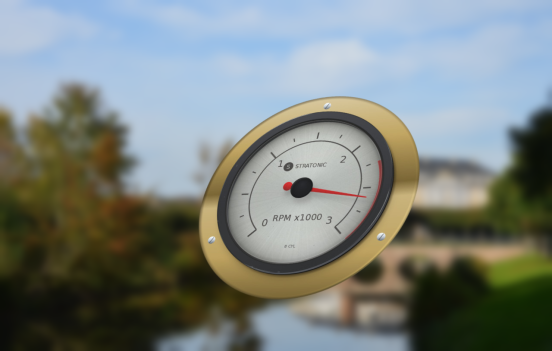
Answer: 2625 rpm
